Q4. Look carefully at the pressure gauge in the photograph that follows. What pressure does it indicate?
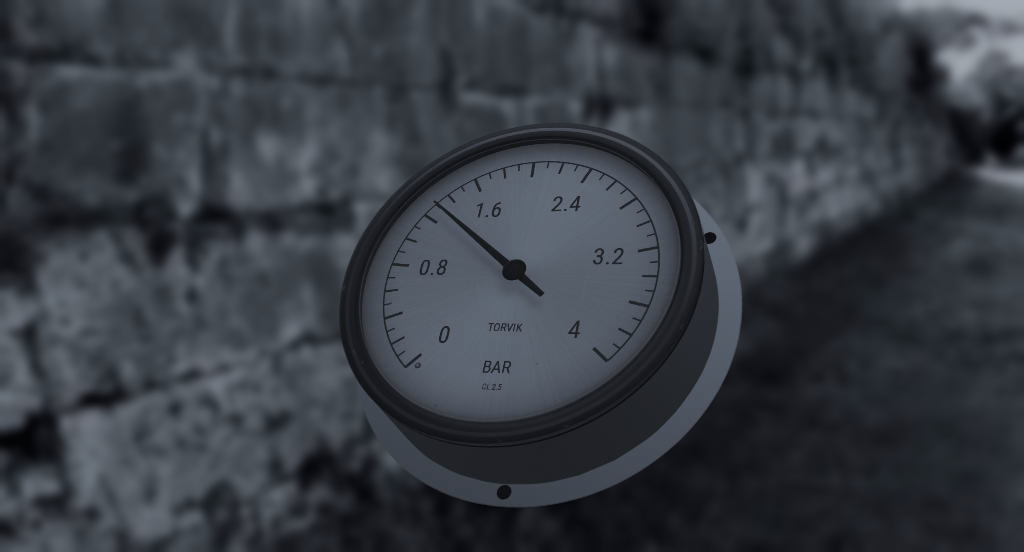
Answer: 1.3 bar
